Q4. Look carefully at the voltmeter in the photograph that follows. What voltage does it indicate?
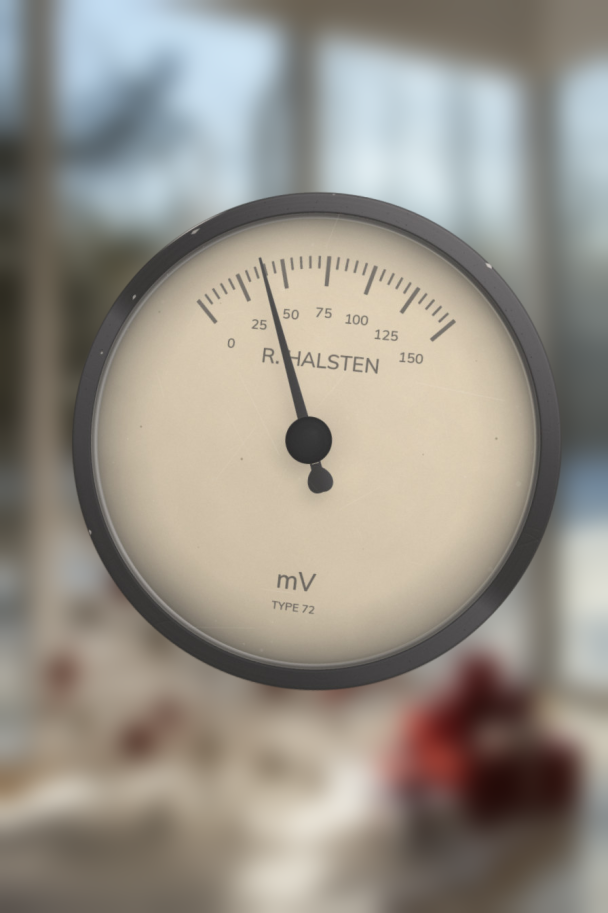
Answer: 40 mV
